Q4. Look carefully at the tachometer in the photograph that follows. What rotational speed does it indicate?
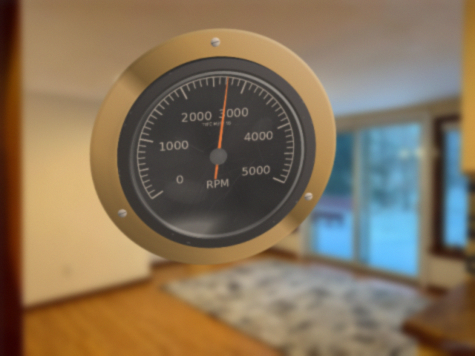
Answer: 2700 rpm
